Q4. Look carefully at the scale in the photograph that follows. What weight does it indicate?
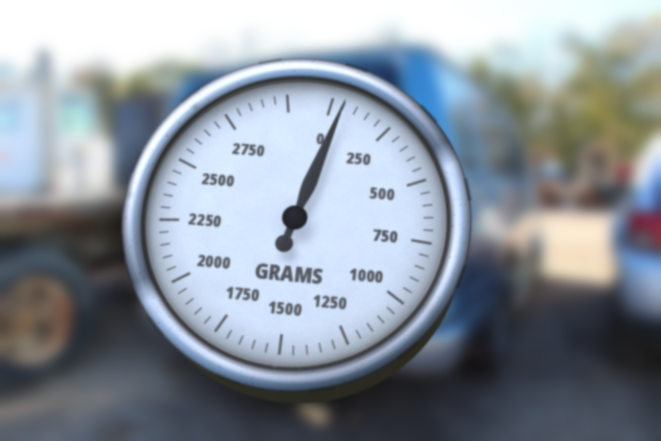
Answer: 50 g
